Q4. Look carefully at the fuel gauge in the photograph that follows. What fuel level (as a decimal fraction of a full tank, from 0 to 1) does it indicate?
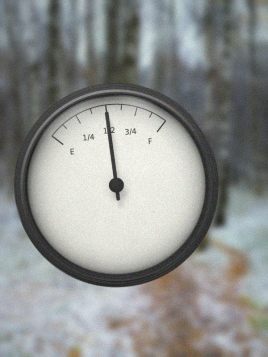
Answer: 0.5
